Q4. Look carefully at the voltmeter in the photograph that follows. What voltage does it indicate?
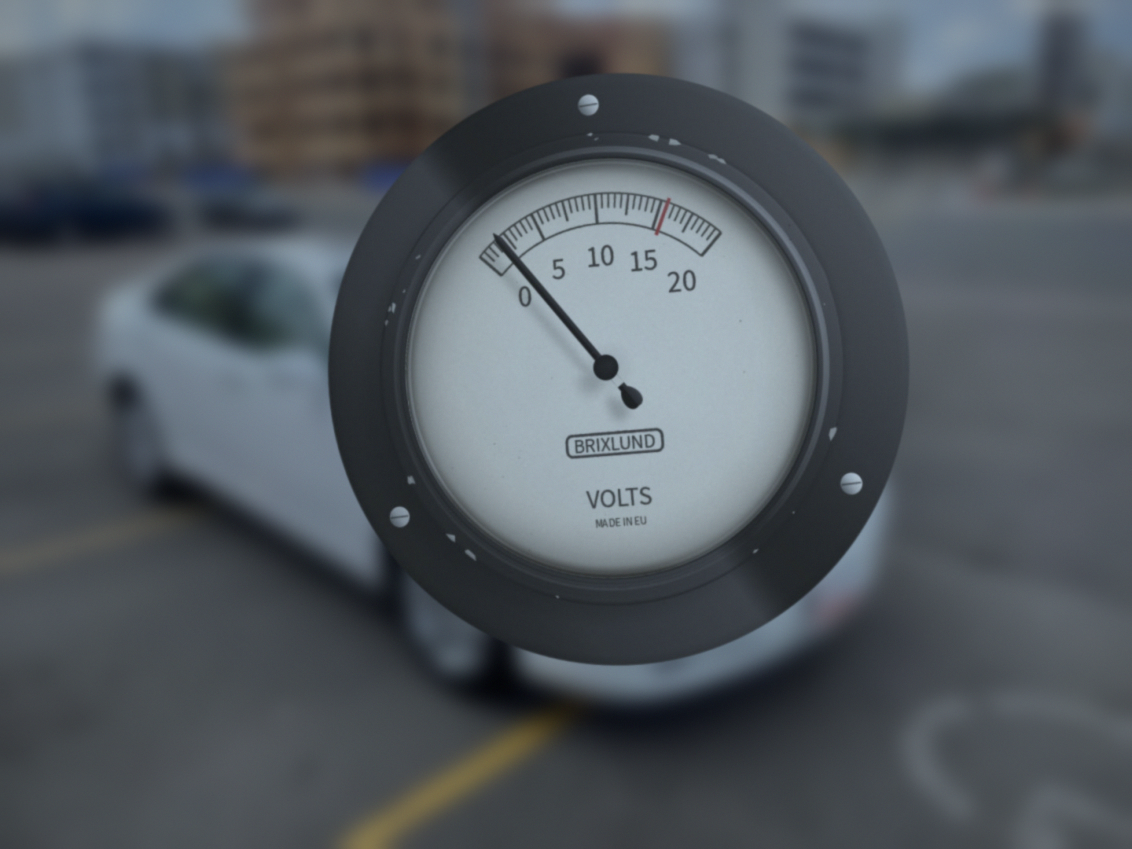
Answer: 2 V
